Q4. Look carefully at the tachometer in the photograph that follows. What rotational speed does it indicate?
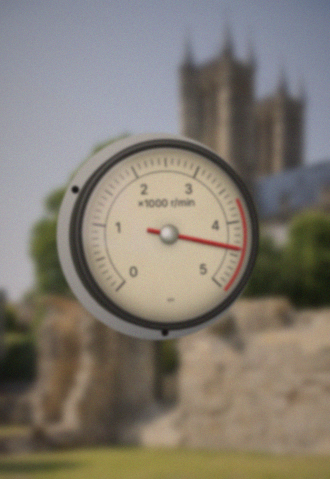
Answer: 4400 rpm
